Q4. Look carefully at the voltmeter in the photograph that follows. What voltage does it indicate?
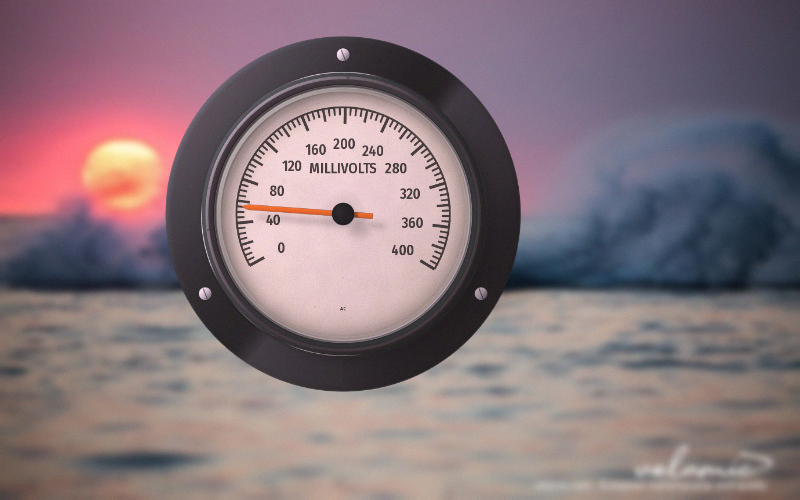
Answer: 55 mV
